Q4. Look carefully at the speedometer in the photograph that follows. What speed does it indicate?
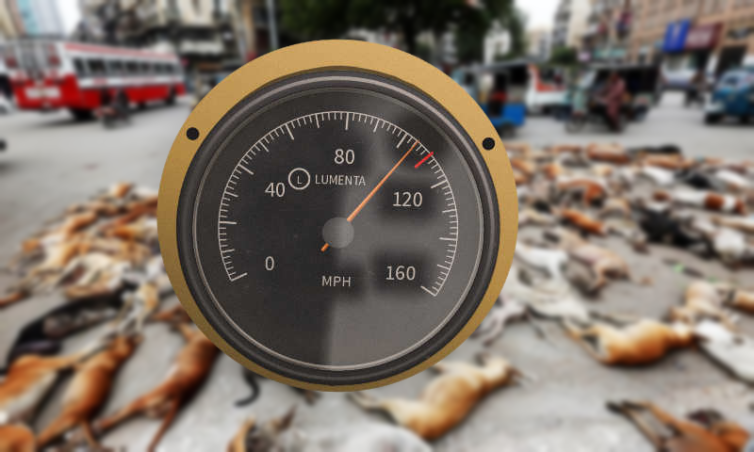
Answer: 104 mph
